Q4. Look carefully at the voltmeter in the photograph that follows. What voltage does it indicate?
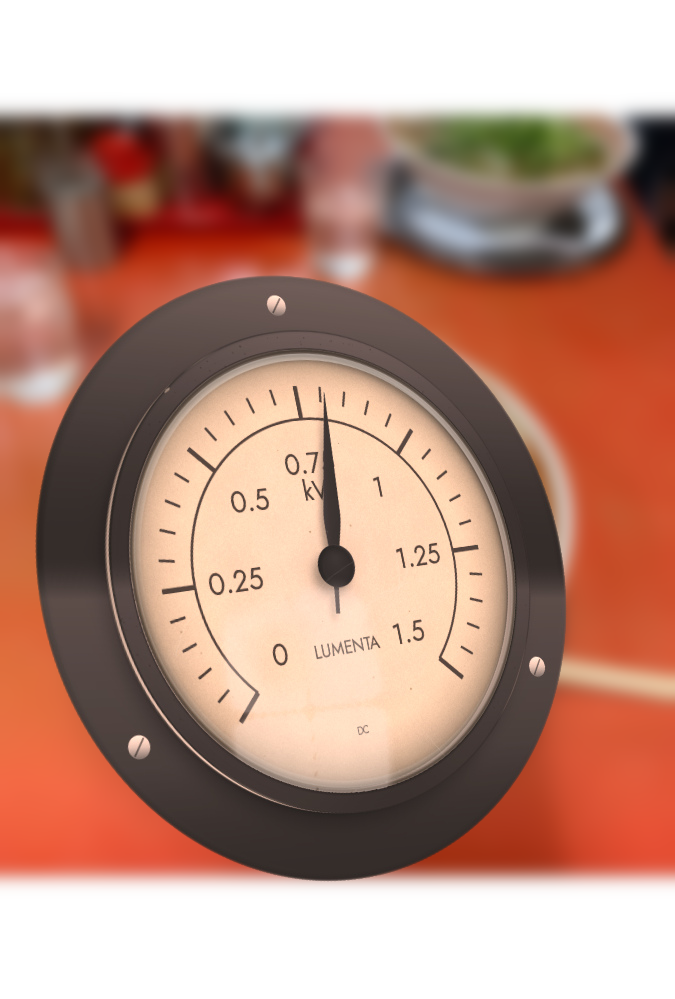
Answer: 0.8 kV
